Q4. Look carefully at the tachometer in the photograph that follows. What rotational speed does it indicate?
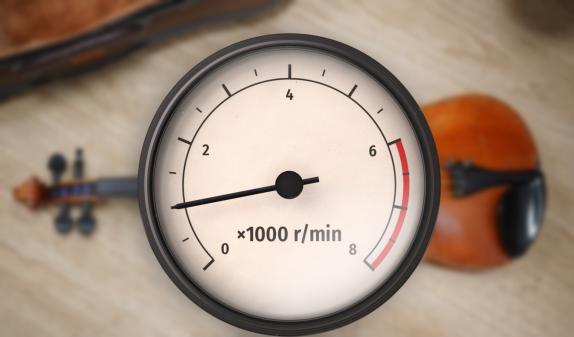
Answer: 1000 rpm
